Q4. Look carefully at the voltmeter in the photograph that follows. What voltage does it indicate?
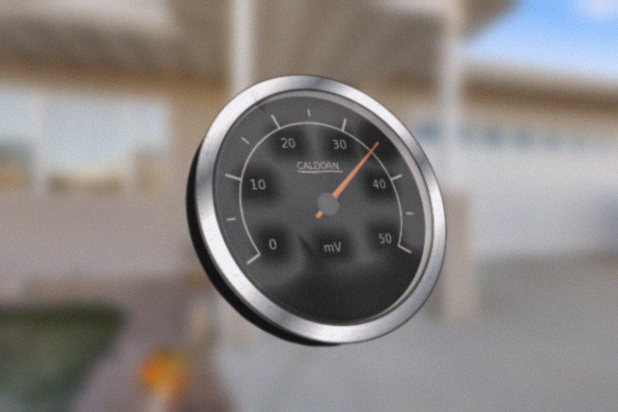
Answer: 35 mV
